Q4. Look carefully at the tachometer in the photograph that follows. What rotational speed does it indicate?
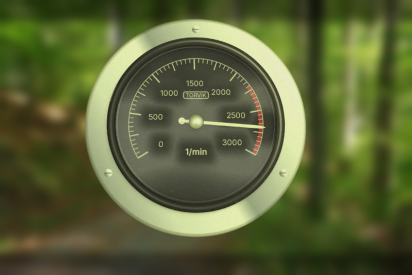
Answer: 2700 rpm
